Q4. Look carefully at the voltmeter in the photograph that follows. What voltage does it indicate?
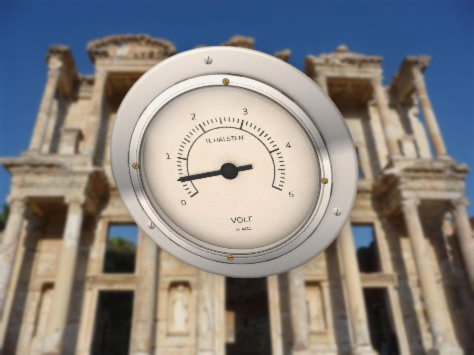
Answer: 0.5 V
